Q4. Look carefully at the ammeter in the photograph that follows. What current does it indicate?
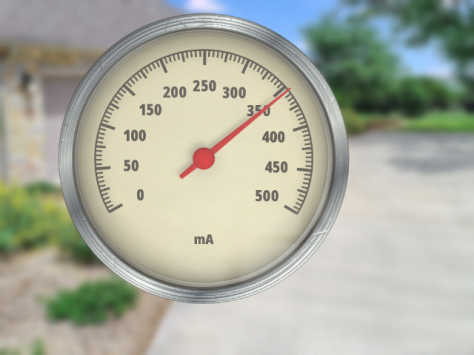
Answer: 355 mA
